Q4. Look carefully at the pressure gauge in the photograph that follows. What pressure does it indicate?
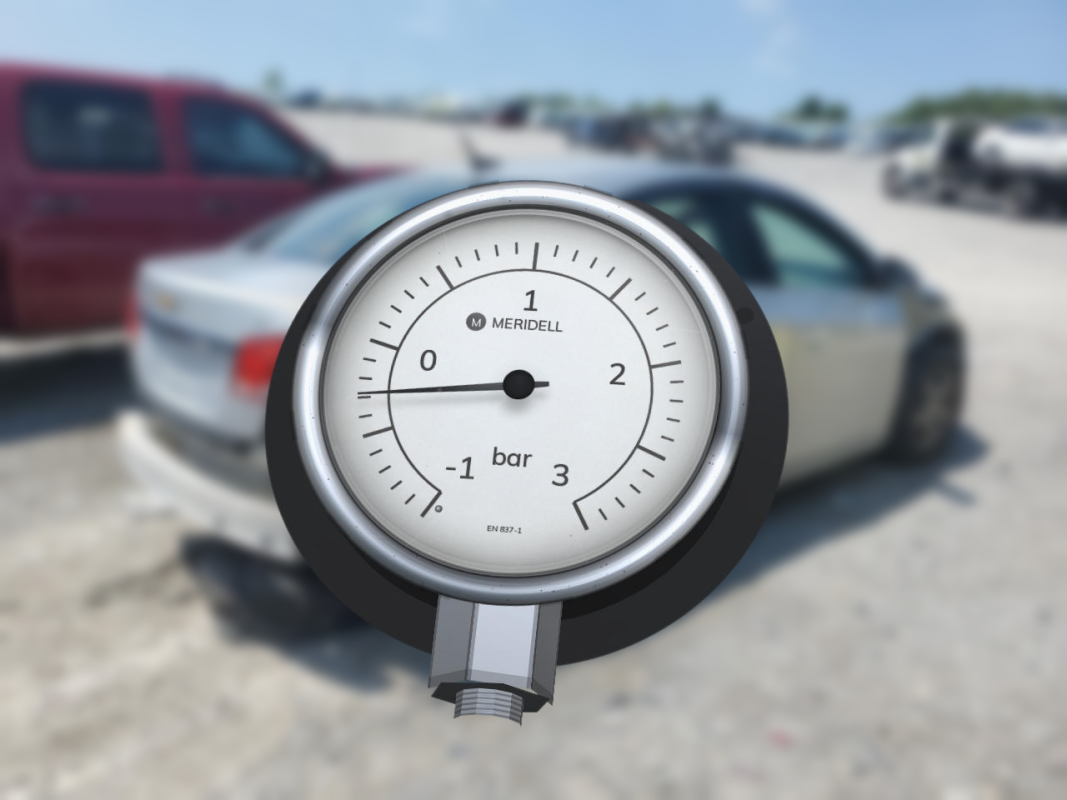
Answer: -0.3 bar
